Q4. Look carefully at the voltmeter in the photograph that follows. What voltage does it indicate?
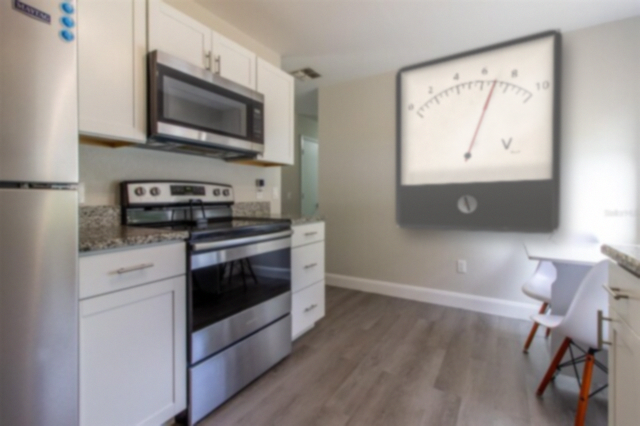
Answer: 7 V
